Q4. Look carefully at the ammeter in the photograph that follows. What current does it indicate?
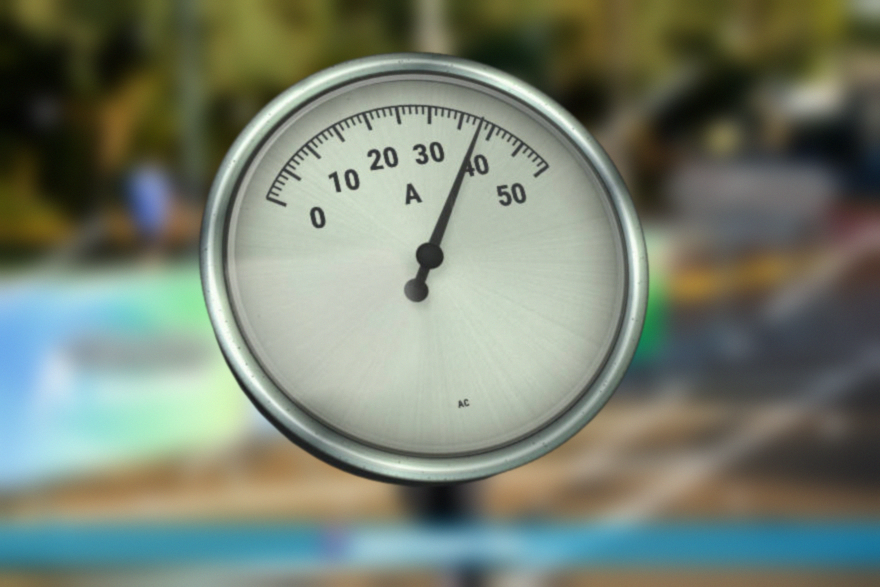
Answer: 38 A
